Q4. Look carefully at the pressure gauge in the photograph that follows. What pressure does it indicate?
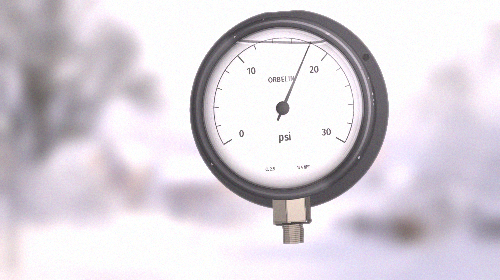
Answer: 18 psi
